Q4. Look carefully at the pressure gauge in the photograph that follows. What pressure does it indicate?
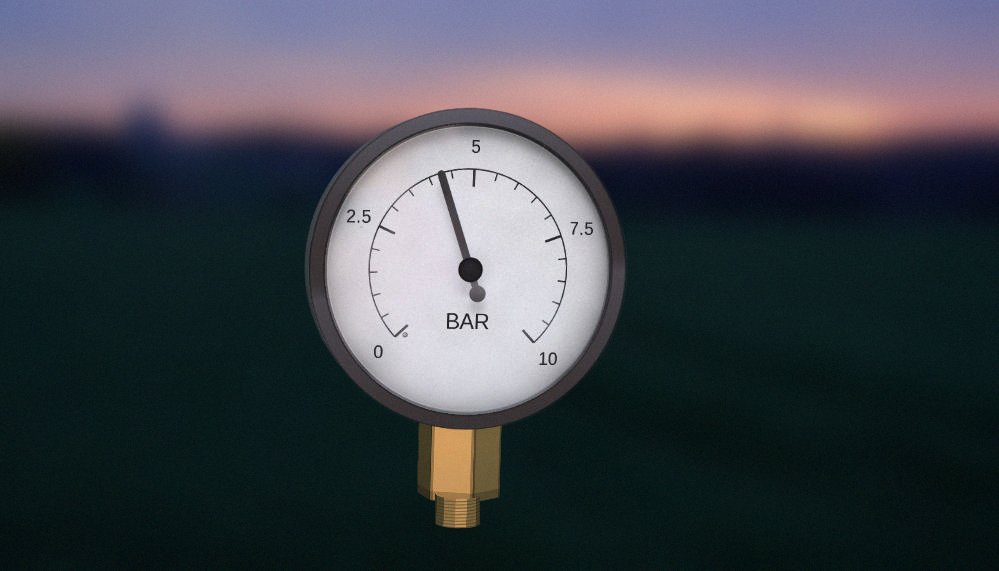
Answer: 4.25 bar
